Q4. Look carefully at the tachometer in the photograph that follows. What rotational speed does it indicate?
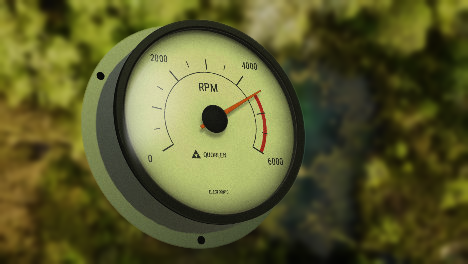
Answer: 4500 rpm
